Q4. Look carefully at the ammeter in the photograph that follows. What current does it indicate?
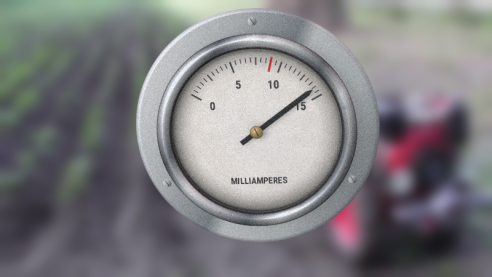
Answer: 14 mA
